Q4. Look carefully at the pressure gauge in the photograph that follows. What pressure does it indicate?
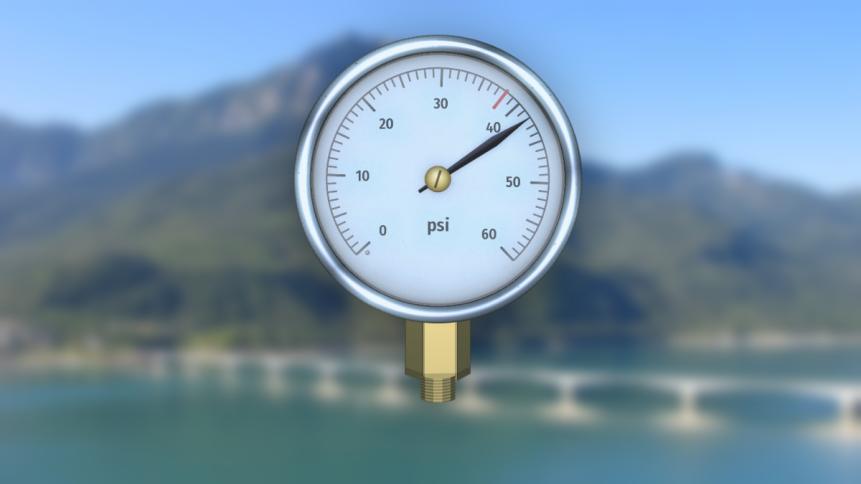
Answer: 42 psi
